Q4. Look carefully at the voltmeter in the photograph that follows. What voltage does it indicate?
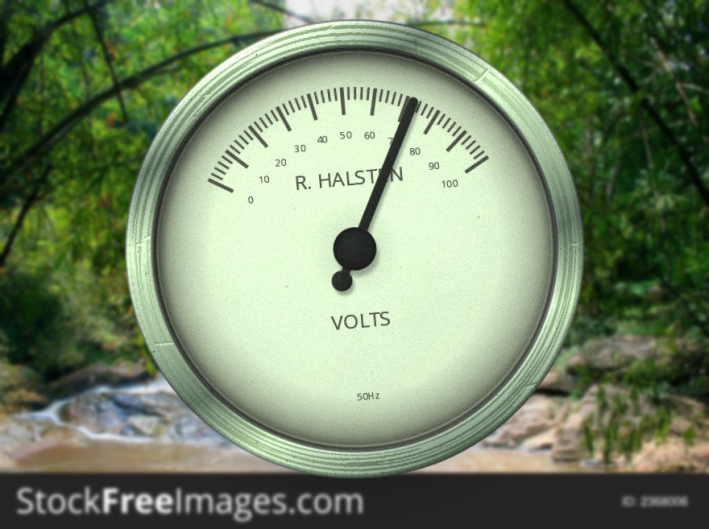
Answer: 72 V
